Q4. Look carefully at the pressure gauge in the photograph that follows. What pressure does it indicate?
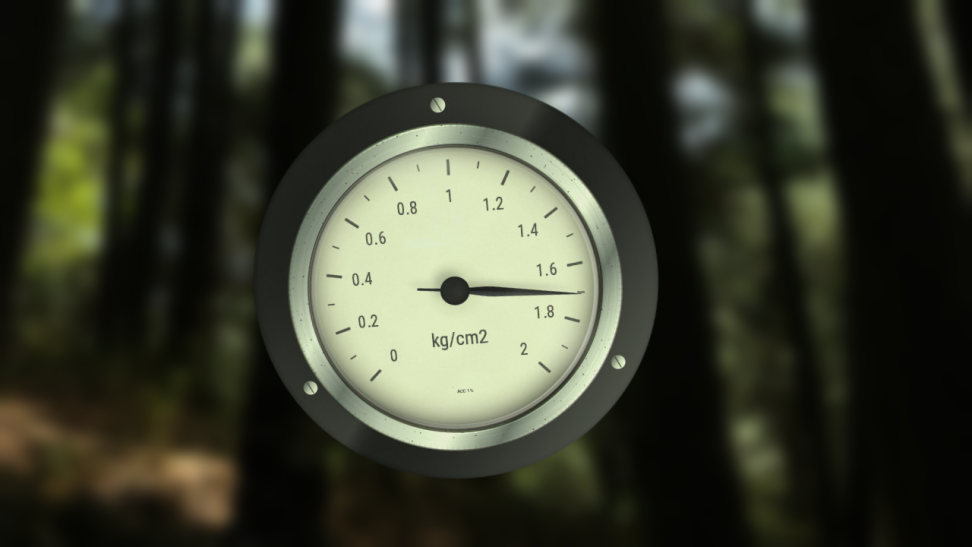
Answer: 1.7 kg/cm²
